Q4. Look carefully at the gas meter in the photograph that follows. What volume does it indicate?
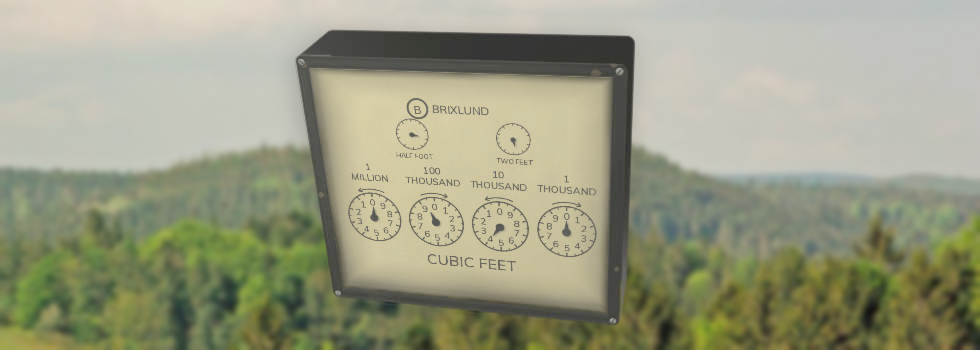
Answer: 994000 ft³
